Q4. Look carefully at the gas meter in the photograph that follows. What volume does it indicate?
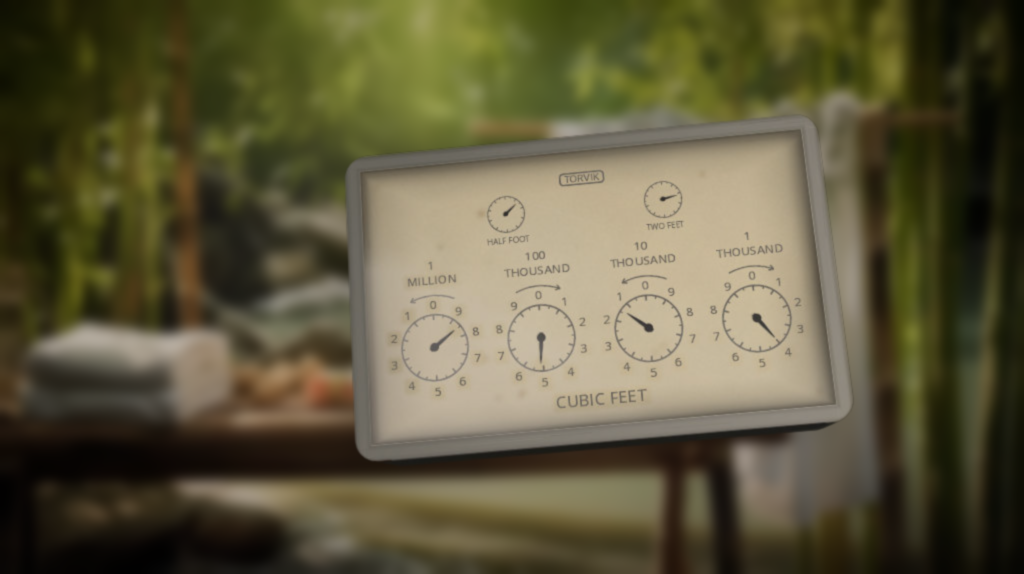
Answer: 851400 ft³
